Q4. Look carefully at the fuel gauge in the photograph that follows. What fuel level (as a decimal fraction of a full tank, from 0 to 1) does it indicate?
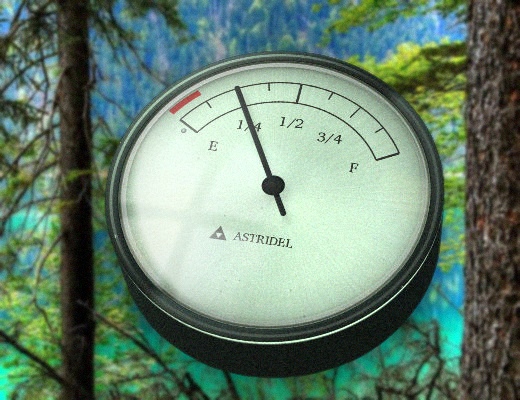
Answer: 0.25
